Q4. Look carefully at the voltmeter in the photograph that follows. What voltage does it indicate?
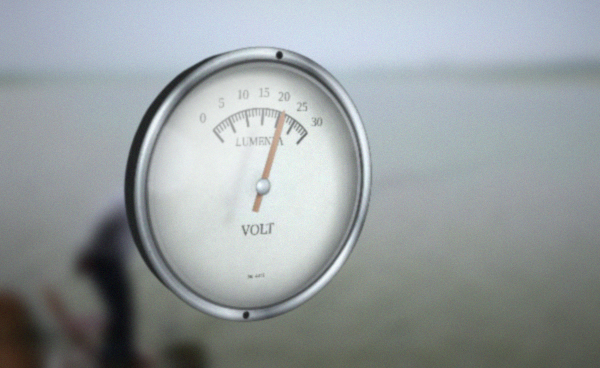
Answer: 20 V
